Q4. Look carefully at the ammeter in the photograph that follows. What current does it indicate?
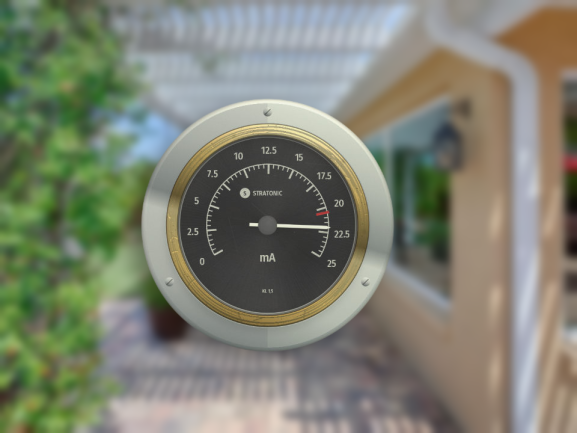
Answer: 22 mA
